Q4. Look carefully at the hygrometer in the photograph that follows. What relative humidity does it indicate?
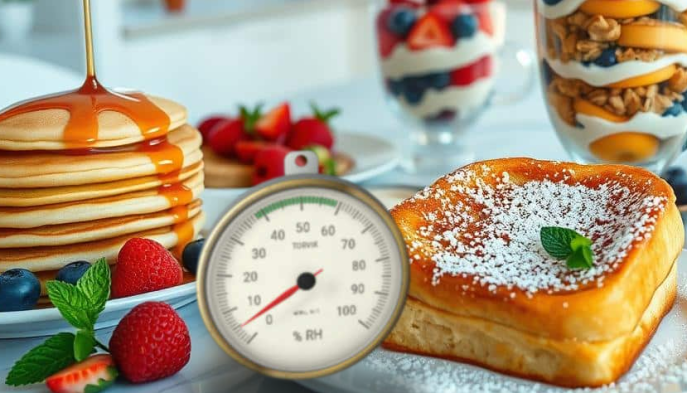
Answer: 5 %
